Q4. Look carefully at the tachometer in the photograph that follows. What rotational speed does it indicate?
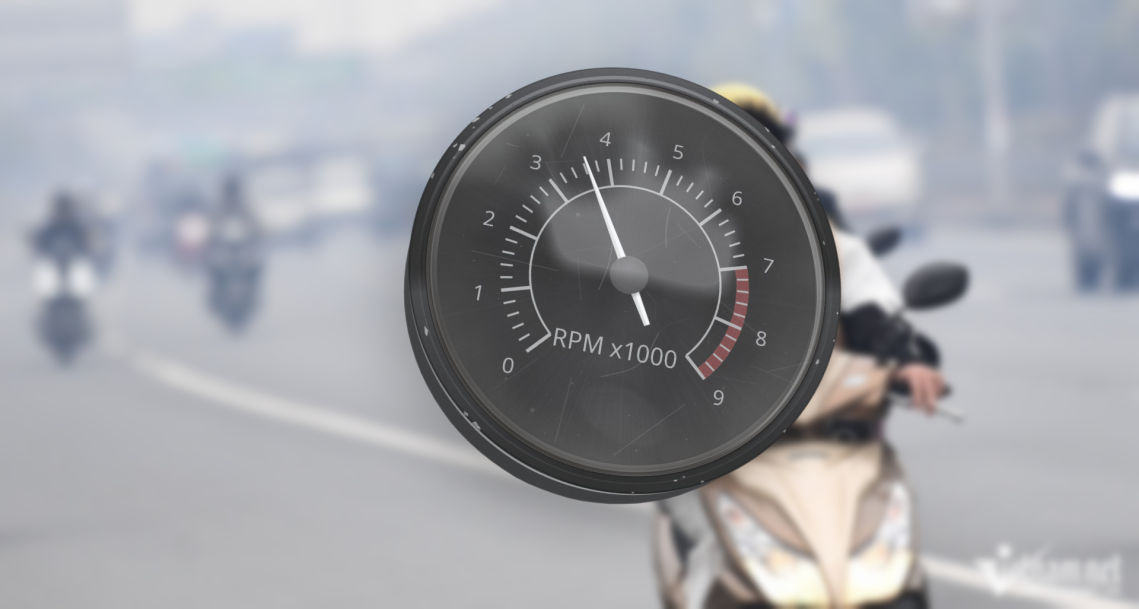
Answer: 3600 rpm
